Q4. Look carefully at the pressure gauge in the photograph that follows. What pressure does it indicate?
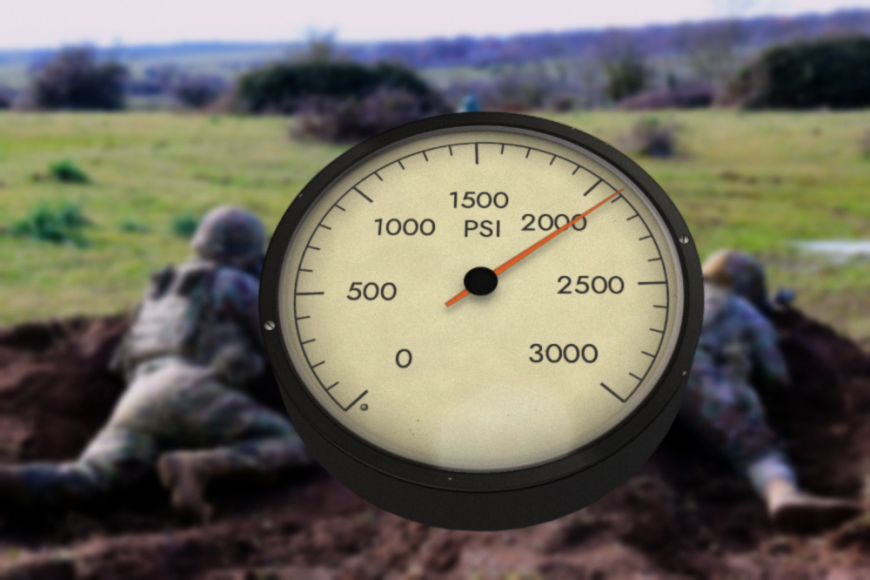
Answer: 2100 psi
